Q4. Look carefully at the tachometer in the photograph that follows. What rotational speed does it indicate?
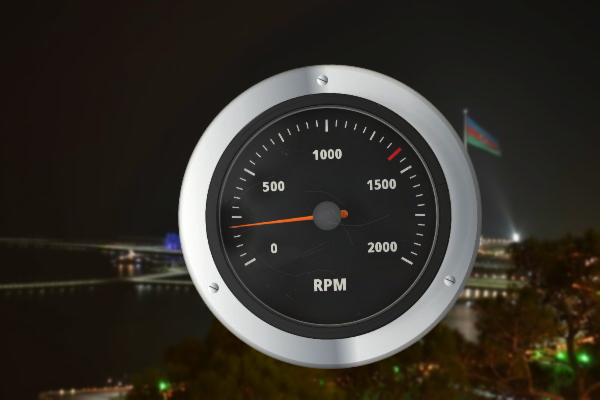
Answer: 200 rpm
